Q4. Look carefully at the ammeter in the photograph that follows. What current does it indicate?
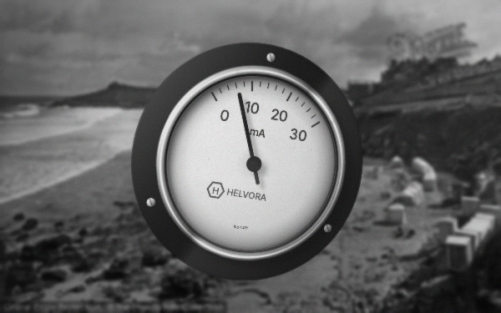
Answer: 6 mA
